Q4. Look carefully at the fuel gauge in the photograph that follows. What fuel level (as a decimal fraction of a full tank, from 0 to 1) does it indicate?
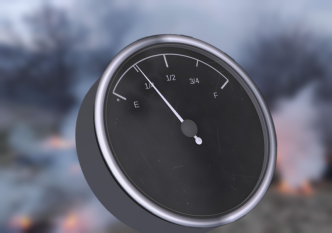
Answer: 0.25
